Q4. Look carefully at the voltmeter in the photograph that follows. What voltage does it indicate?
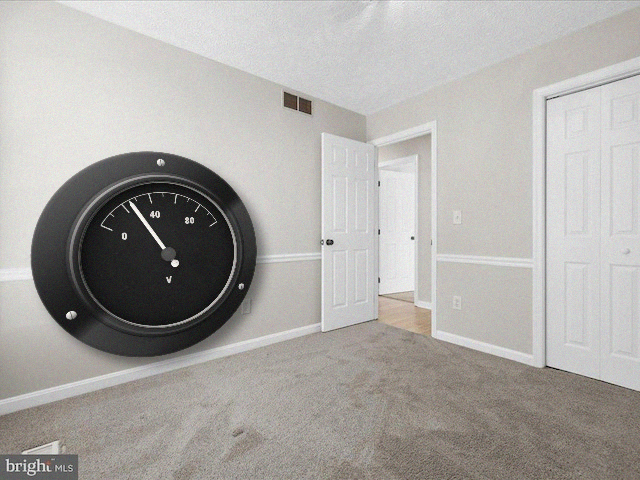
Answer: 25 V
